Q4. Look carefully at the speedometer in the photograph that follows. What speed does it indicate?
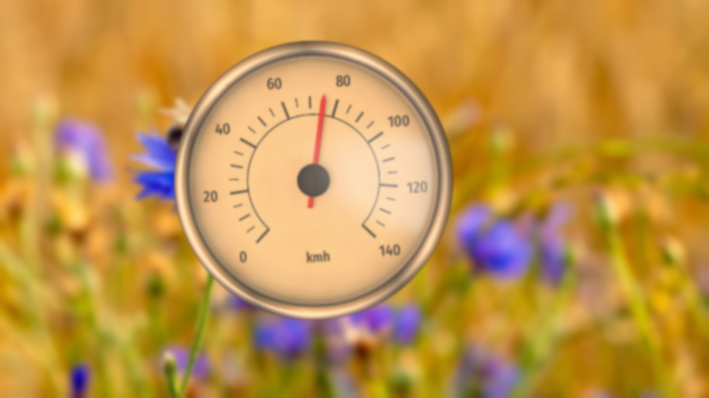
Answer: 75 km/h
